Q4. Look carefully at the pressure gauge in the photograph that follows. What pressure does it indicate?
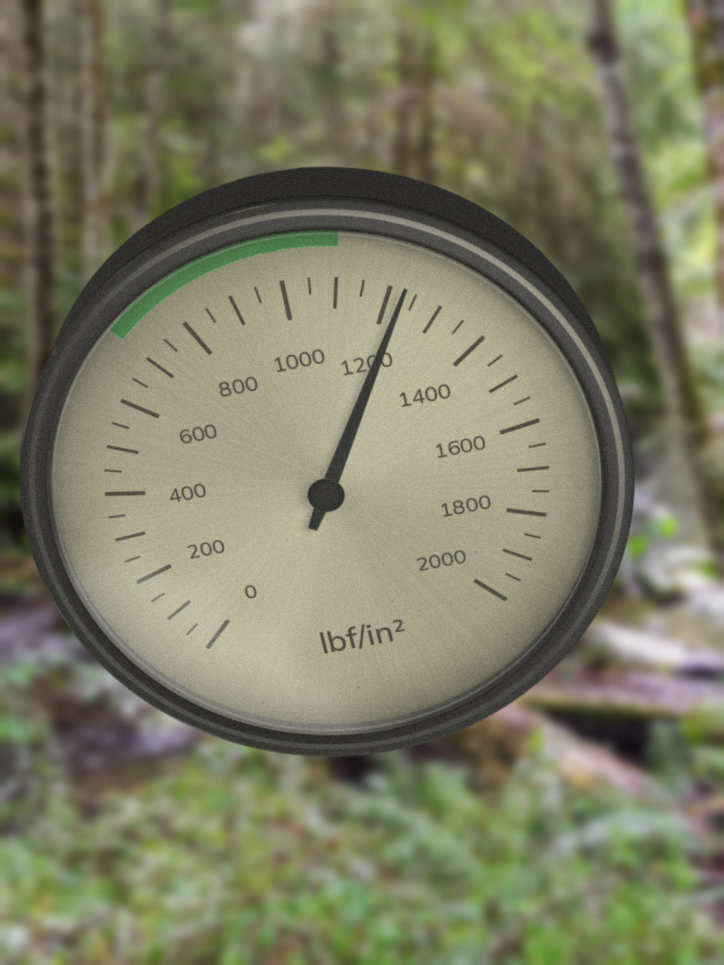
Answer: 1225 psi
